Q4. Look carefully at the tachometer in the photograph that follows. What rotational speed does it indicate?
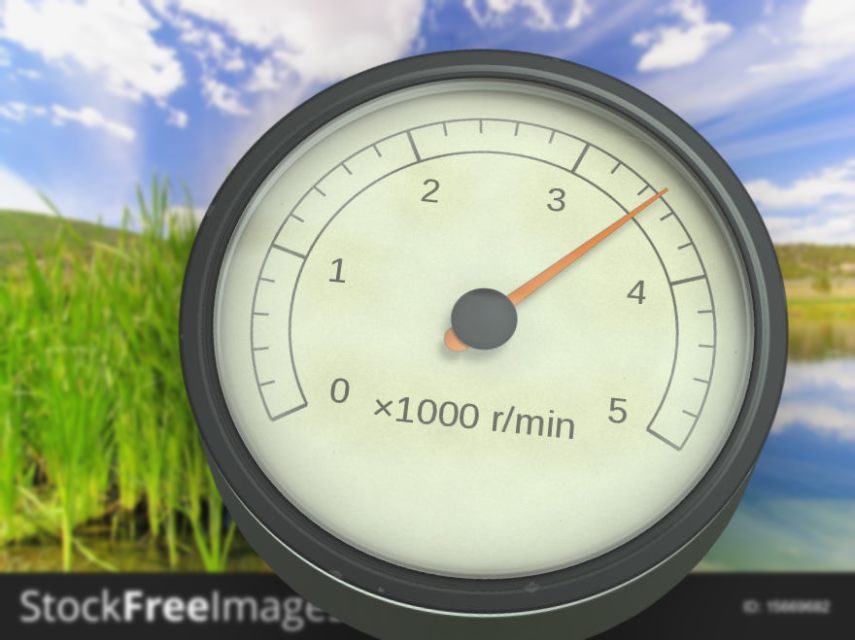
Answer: 3500 rpm
